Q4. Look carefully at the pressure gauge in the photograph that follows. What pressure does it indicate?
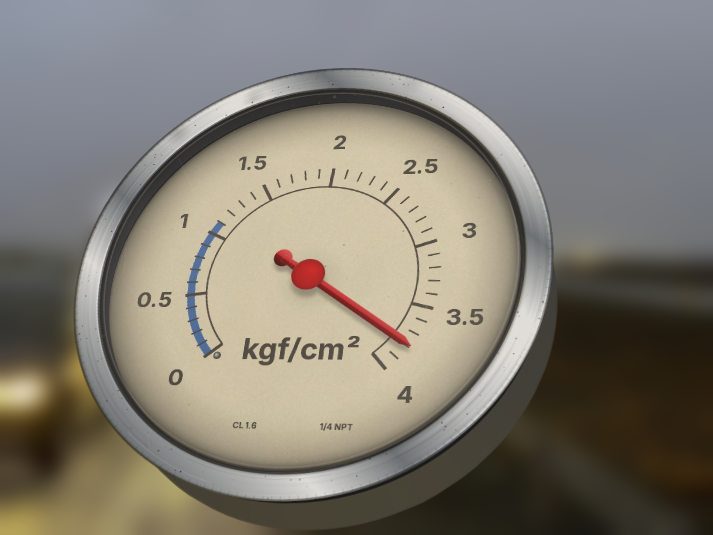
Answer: 3.8 kg/cm²
